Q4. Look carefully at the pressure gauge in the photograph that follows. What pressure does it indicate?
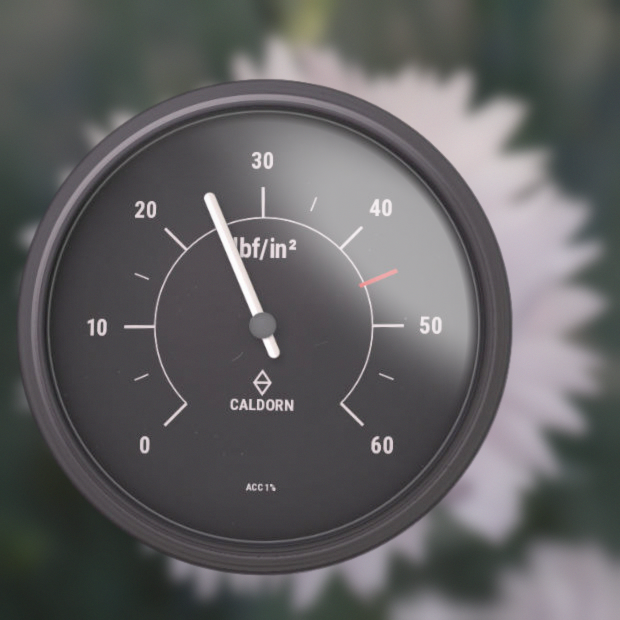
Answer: 25 psi
